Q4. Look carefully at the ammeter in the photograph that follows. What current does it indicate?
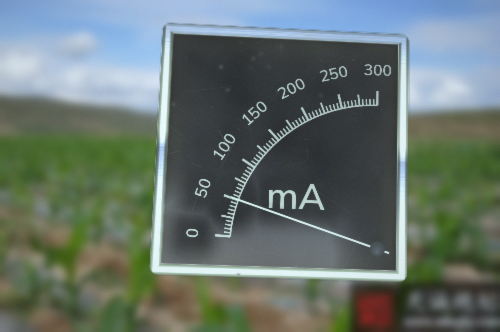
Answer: 50 mA
